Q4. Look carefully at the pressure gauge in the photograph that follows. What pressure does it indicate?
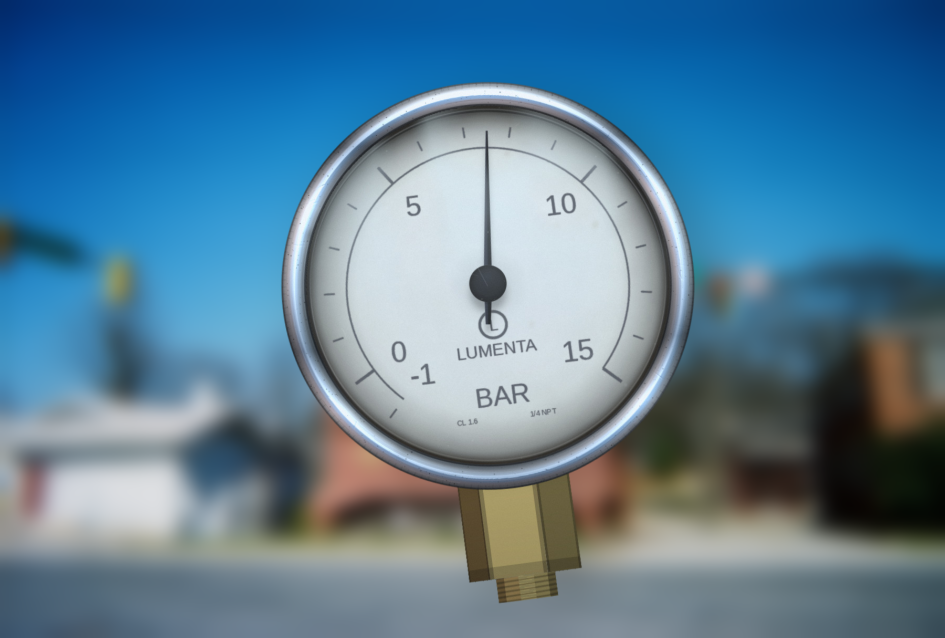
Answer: 7.5 bar
